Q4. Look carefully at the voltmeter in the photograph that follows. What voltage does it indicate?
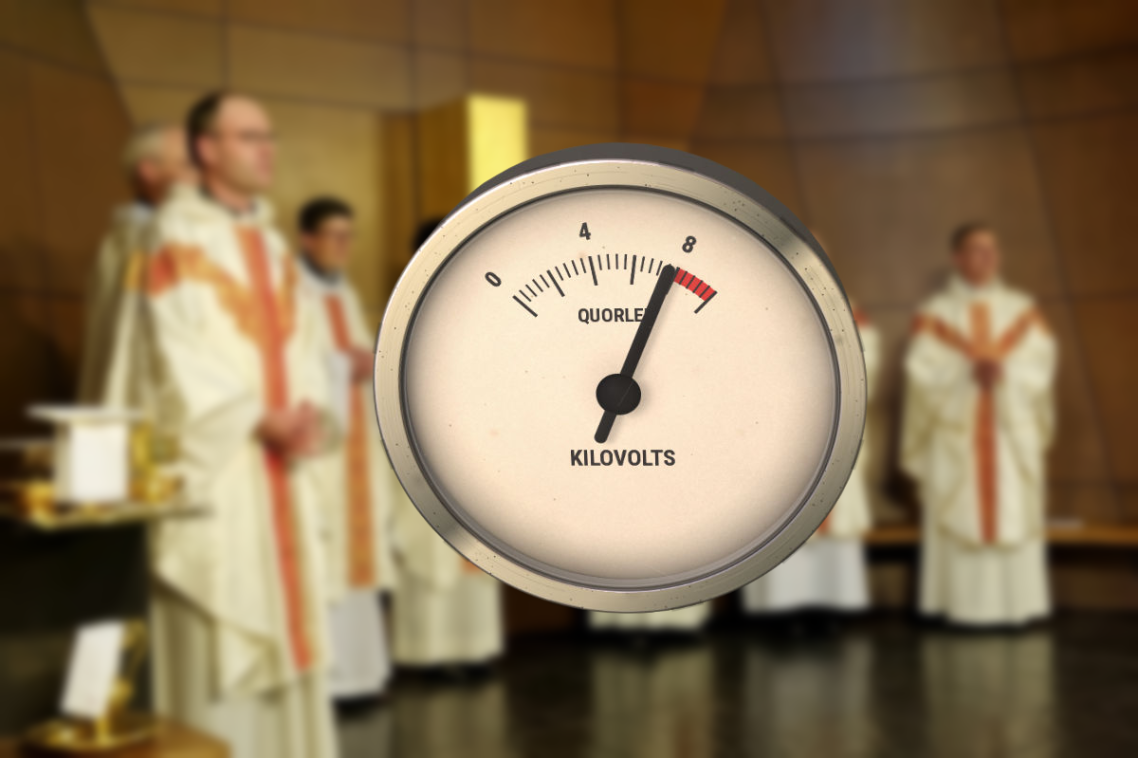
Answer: 7.6 kV
